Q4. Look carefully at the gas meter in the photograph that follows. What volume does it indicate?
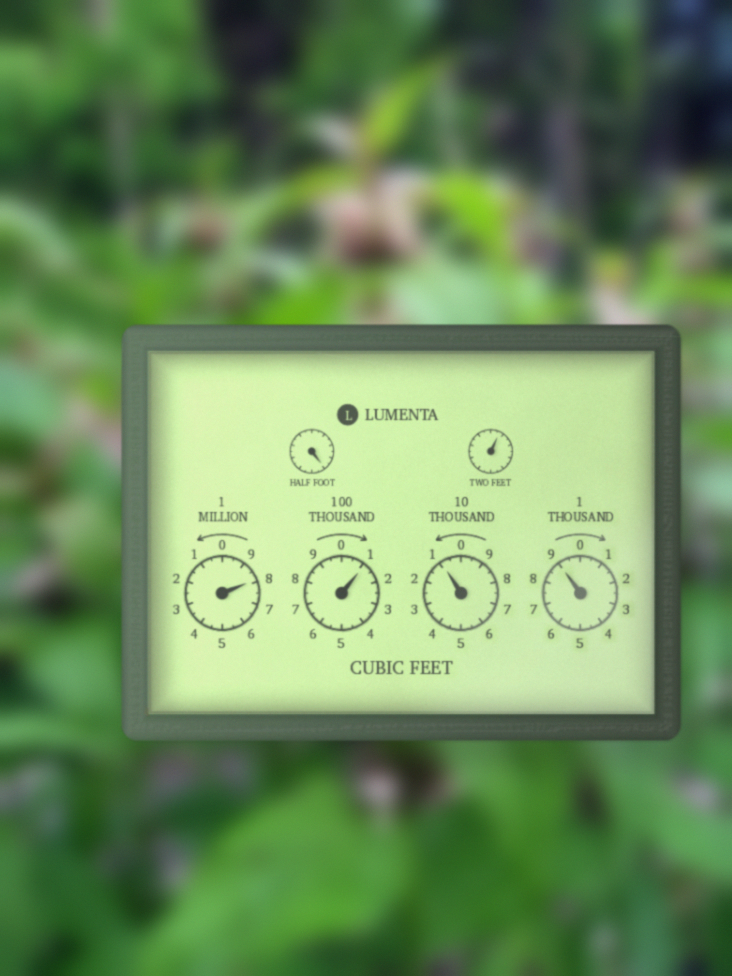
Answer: 810900 ft³
